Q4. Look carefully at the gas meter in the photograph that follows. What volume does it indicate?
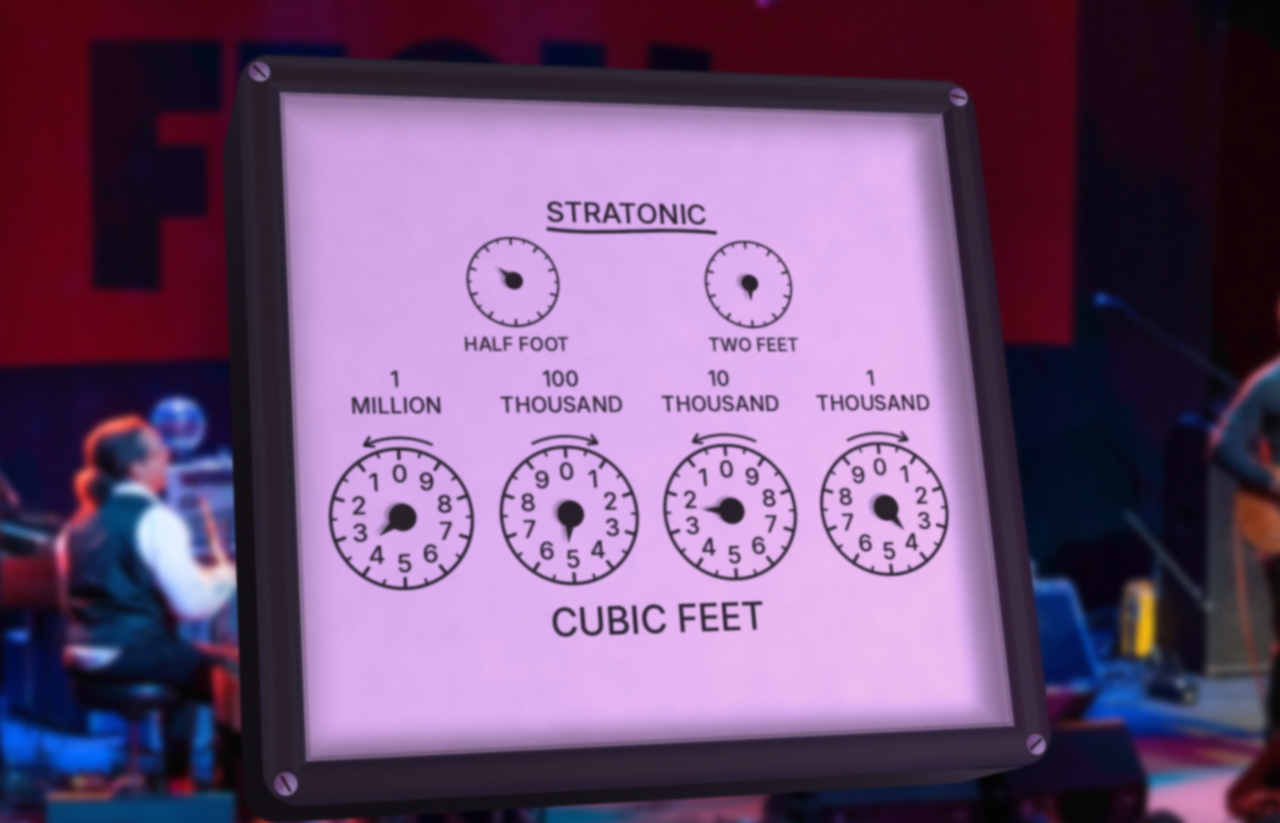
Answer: 352400 ft³
